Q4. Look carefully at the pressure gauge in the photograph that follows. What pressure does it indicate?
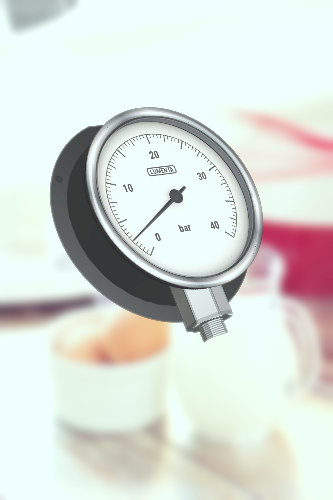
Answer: 2.5 bar
